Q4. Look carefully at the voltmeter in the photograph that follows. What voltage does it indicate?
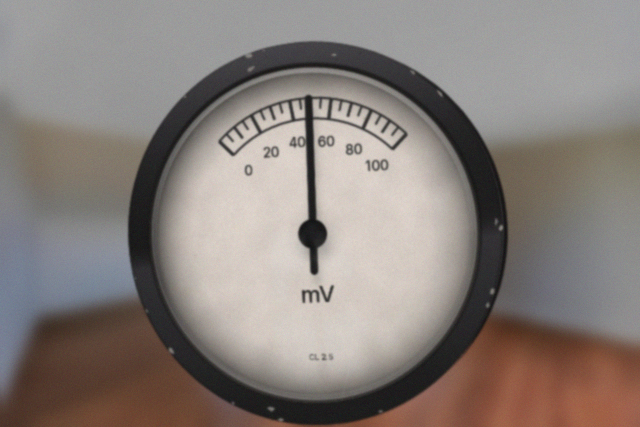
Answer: 50 mV
